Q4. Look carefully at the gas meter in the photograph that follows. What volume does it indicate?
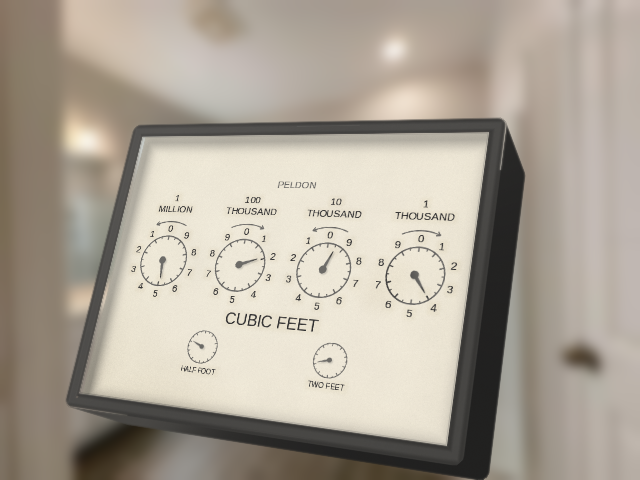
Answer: 519400 ft³
